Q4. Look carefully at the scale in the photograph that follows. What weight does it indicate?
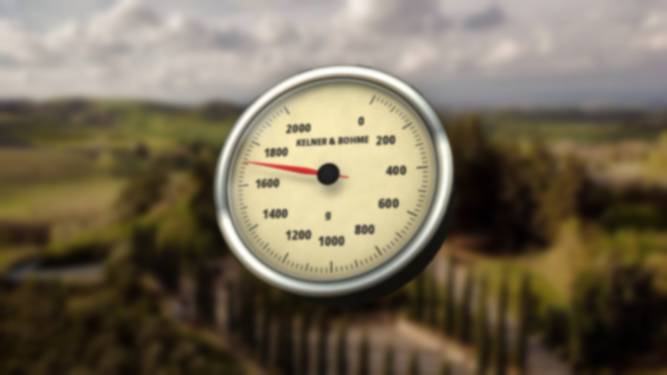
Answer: 1700 g
